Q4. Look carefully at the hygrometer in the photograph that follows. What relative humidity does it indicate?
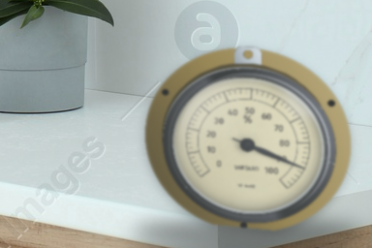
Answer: 90 %
